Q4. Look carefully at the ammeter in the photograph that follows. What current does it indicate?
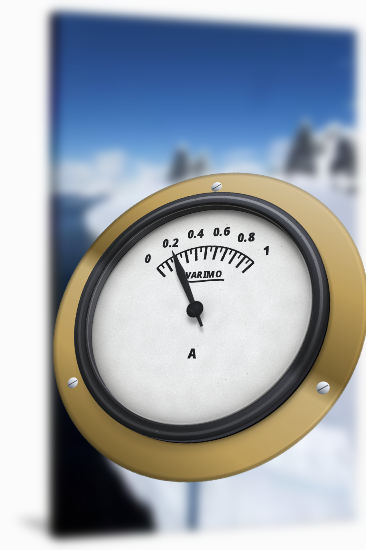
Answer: 0.2 A
